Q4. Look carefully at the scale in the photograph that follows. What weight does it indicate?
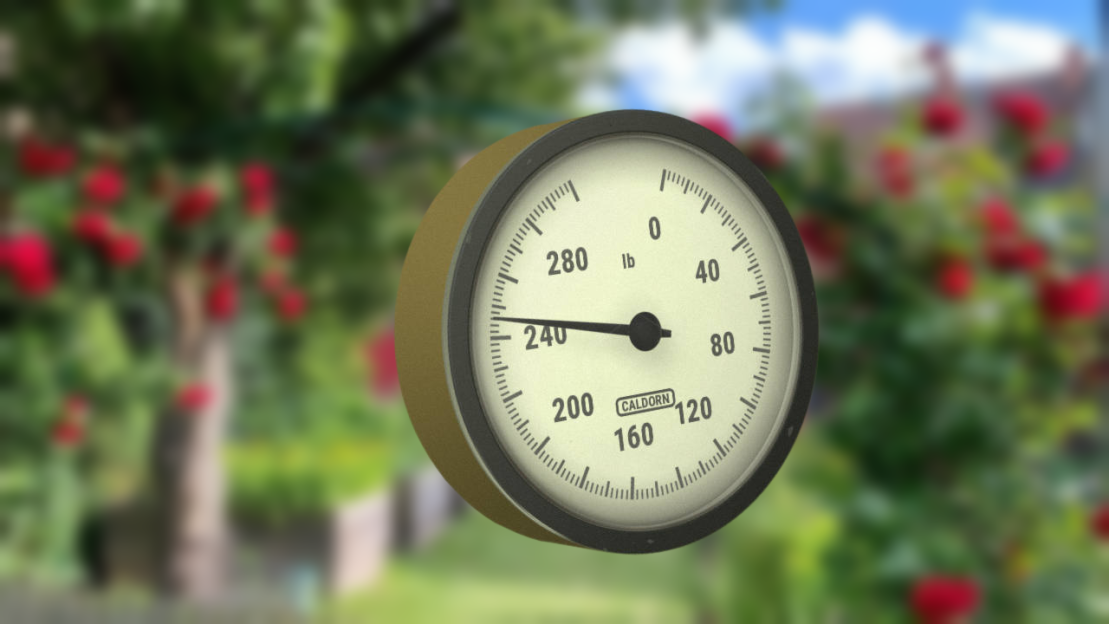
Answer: 246 lb
